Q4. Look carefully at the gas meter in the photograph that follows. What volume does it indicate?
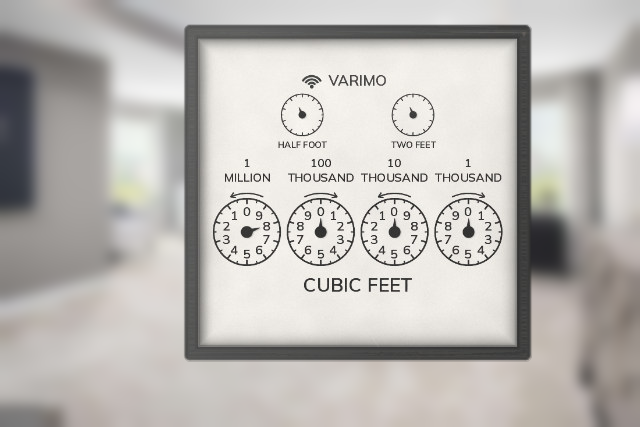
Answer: 800000 ft³
